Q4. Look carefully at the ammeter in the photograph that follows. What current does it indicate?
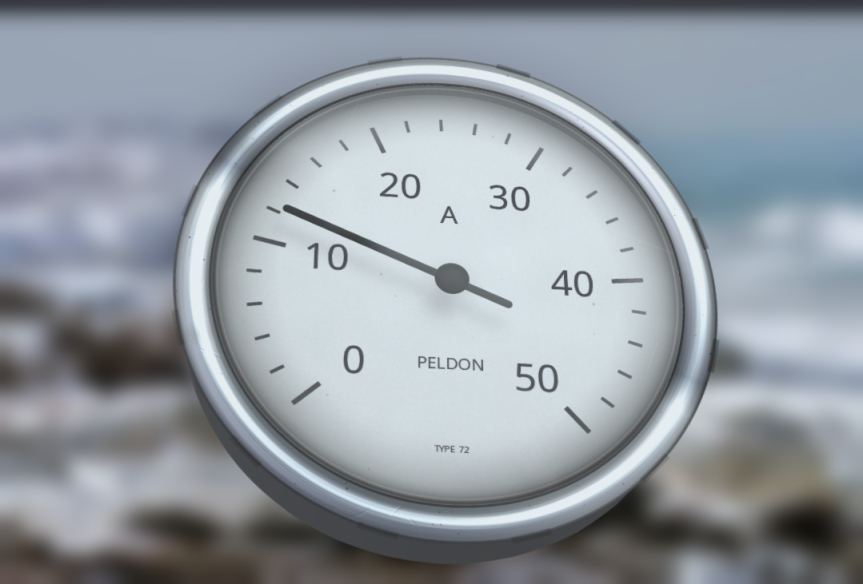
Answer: 12 A
